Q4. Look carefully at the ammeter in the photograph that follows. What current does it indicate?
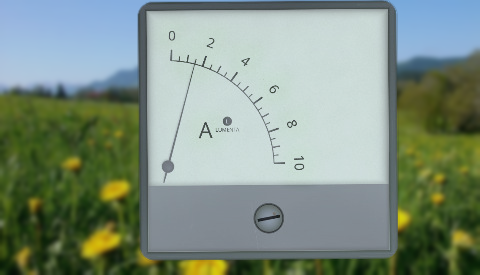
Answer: 1.5 A
